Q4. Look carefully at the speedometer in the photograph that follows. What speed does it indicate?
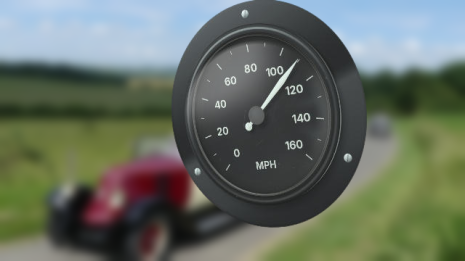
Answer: 110 mph
